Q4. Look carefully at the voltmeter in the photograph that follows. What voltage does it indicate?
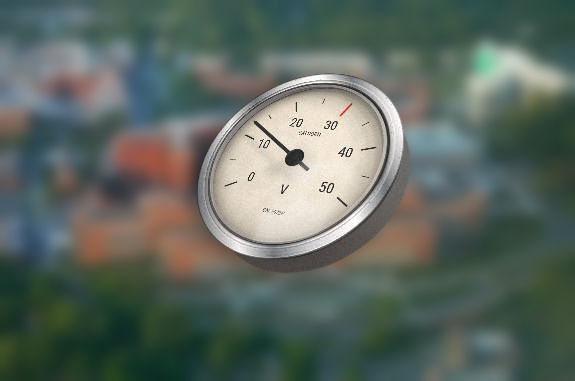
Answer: 12.5 V
